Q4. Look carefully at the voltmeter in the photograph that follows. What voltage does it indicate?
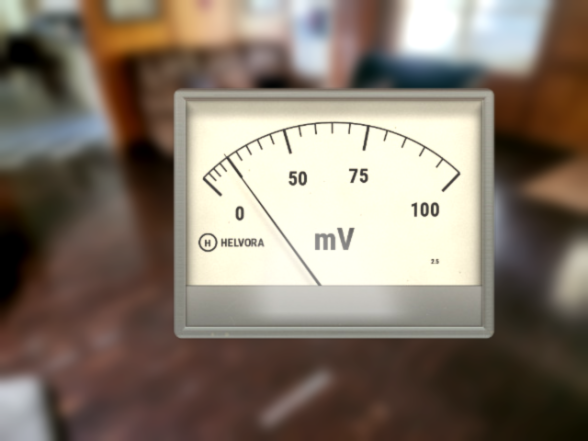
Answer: 25 mV
